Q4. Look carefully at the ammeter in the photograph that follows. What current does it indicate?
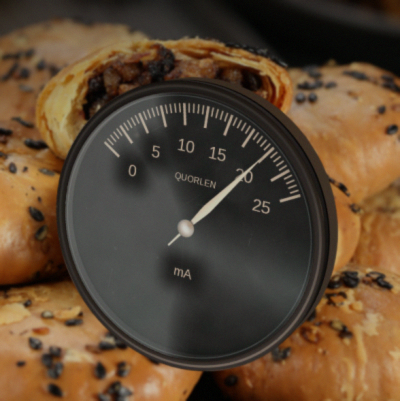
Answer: 20 mA
